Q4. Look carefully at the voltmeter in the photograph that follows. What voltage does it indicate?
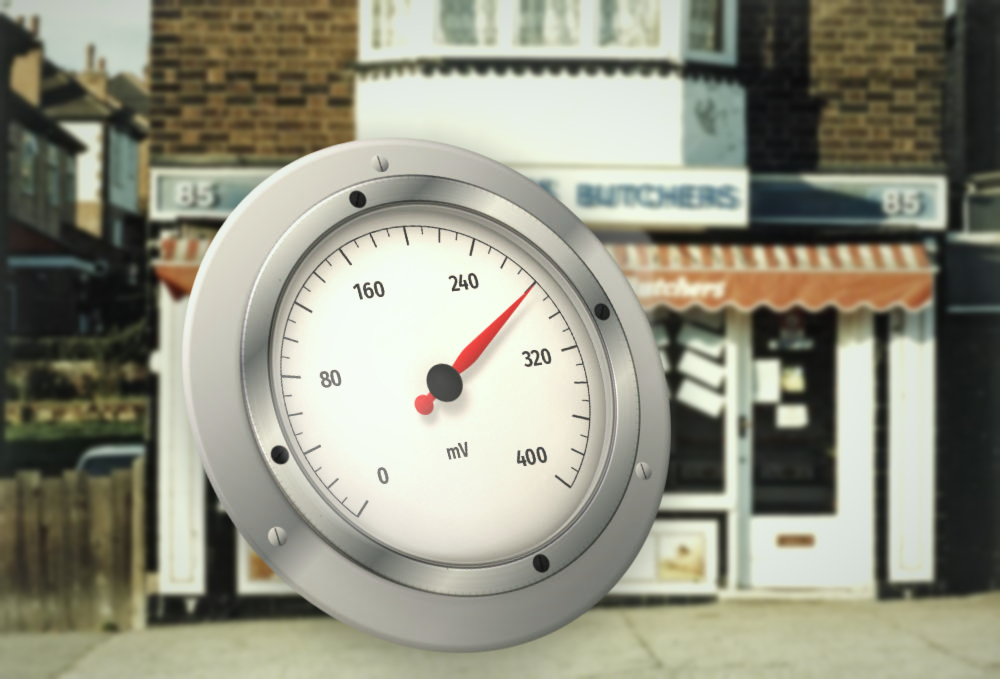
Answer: 280 mV
